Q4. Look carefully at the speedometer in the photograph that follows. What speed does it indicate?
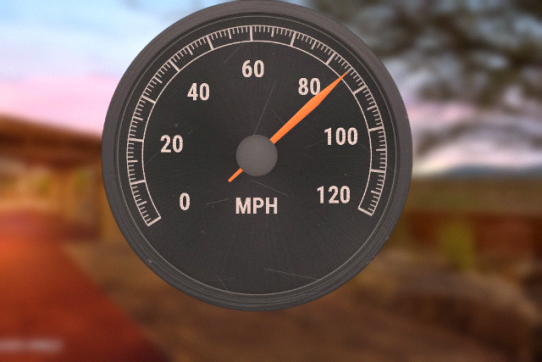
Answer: 85 mph
